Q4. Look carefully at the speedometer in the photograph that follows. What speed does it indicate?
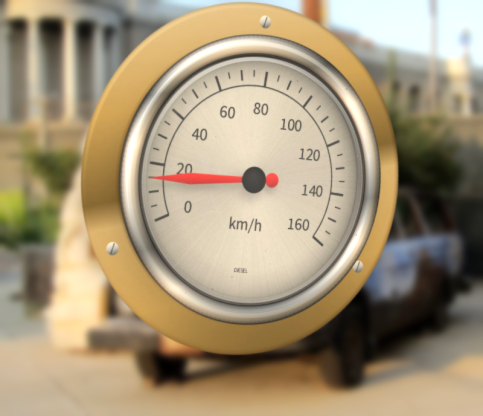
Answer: 15 km/h
